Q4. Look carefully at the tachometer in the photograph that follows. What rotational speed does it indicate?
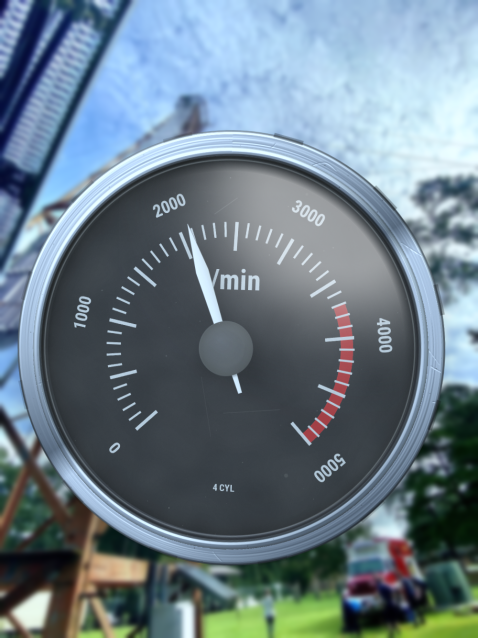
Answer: 2100 rpm
